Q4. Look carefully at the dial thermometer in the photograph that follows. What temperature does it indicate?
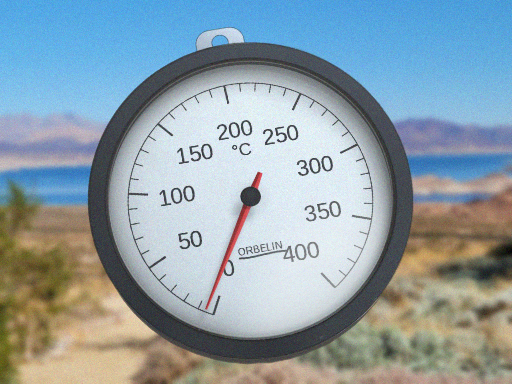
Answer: 5 °C
